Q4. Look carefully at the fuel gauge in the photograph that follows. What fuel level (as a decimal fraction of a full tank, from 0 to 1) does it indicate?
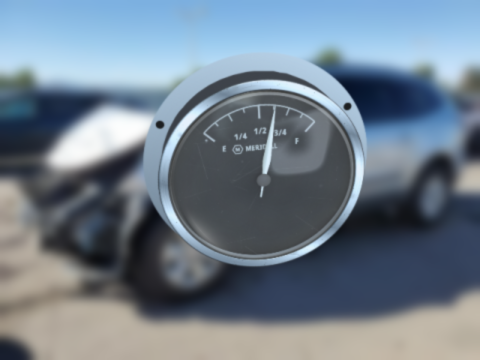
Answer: 0.625
